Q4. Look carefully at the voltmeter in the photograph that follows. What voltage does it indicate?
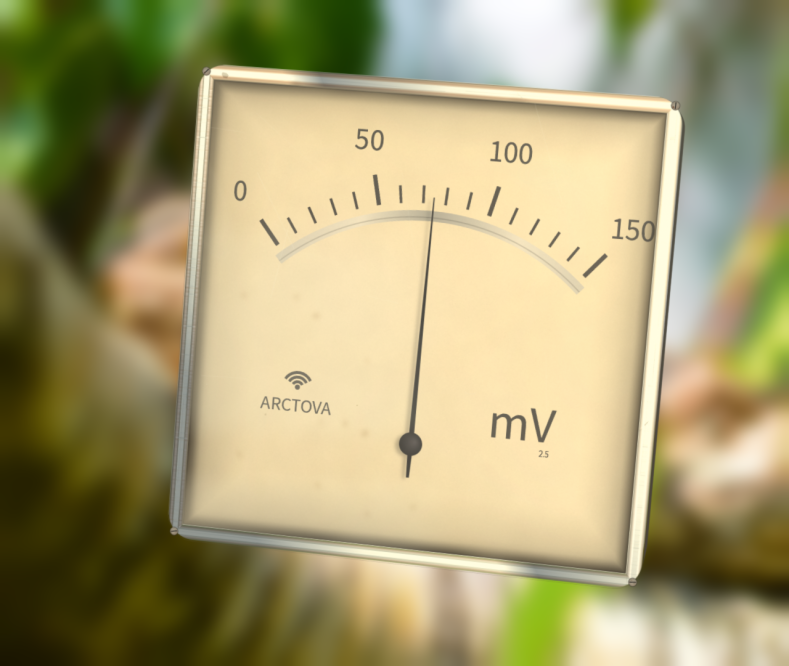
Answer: 75 mV
